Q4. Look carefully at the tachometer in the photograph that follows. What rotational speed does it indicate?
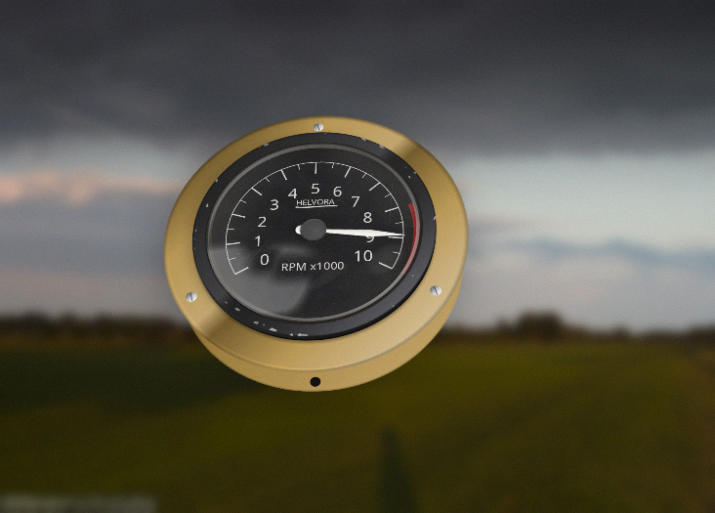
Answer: 9000 rpm
